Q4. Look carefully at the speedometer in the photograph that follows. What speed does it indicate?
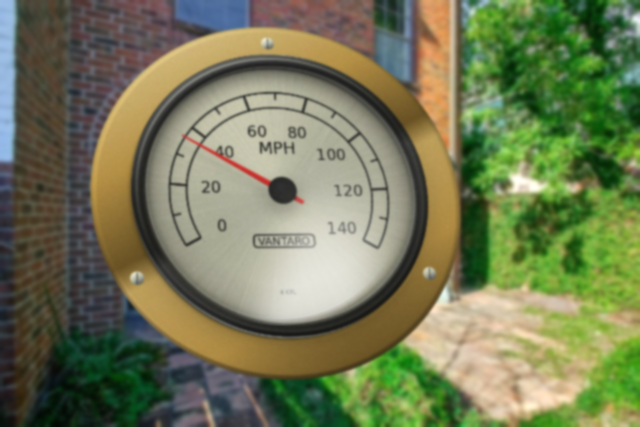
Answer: 35 mph
